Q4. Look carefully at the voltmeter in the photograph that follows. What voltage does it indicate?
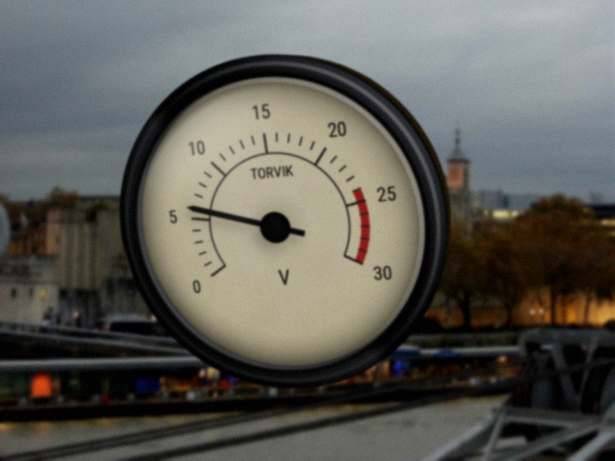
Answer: 6 V
